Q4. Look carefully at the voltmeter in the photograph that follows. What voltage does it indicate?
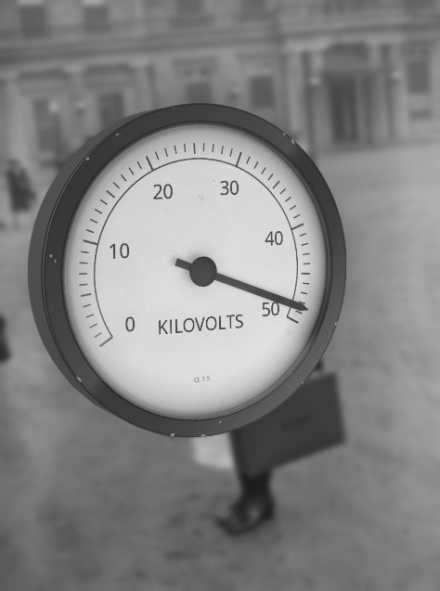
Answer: 48.5 kV
